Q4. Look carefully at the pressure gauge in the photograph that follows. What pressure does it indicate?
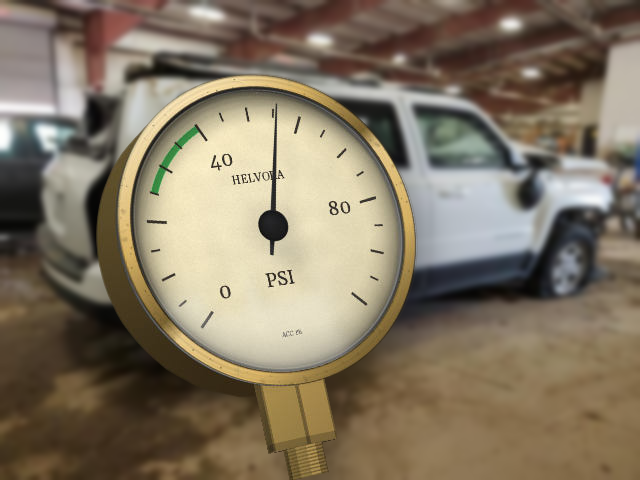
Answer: 55 psi
